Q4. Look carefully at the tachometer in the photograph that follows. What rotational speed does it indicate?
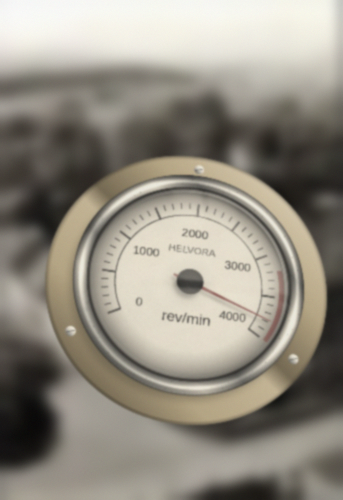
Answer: 3800 rpm
